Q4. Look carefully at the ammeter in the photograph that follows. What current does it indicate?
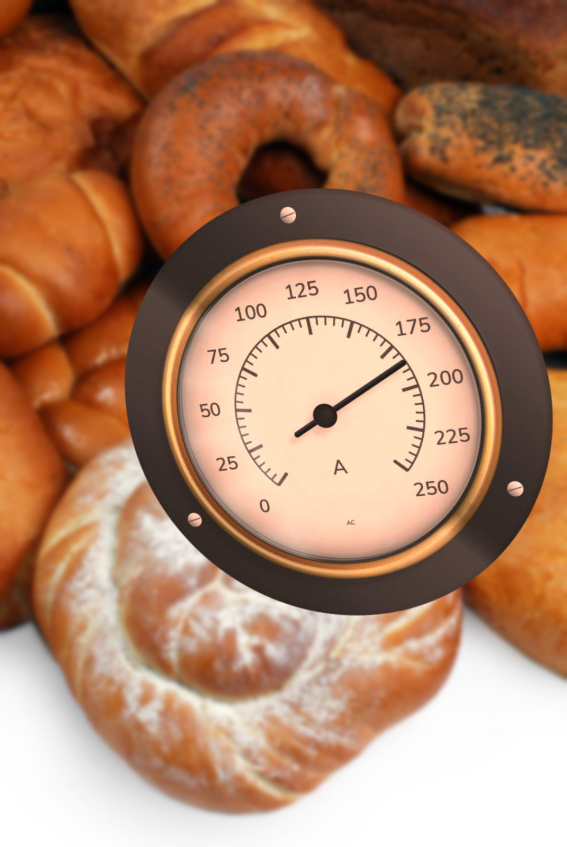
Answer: 185 A
